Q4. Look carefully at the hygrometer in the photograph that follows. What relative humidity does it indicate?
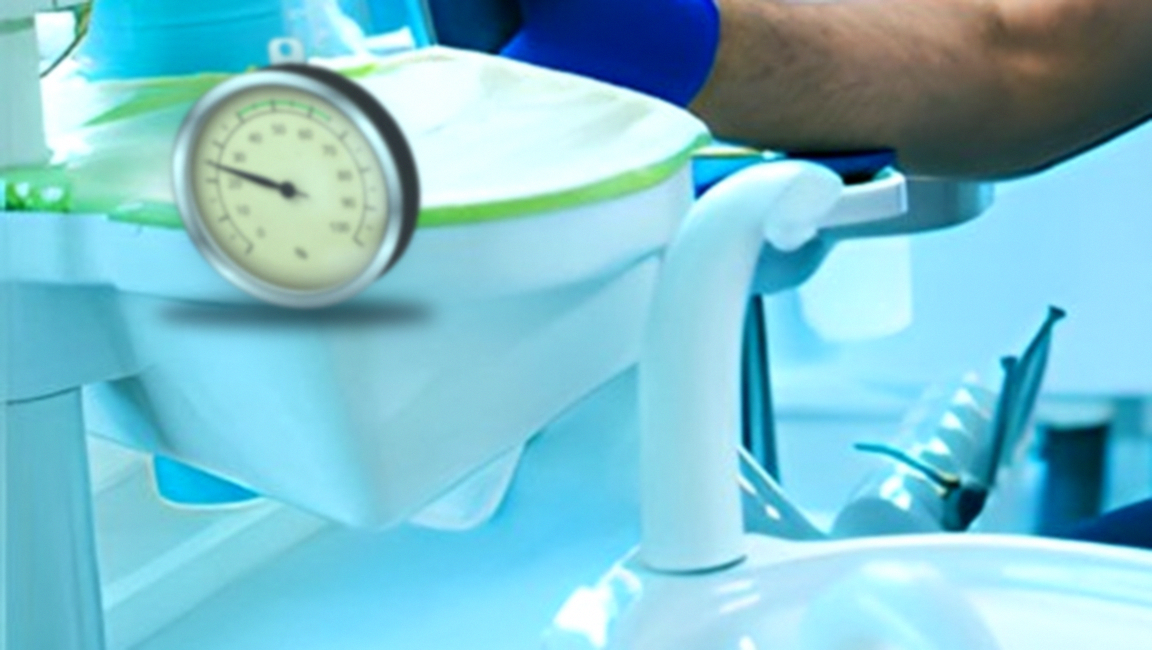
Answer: 25 %
